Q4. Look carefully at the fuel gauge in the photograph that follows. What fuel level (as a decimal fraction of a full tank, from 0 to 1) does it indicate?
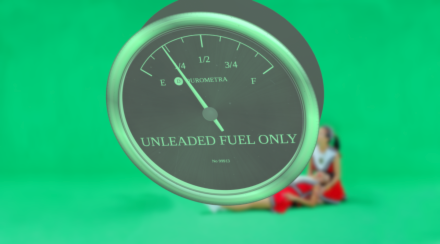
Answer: 0.25
